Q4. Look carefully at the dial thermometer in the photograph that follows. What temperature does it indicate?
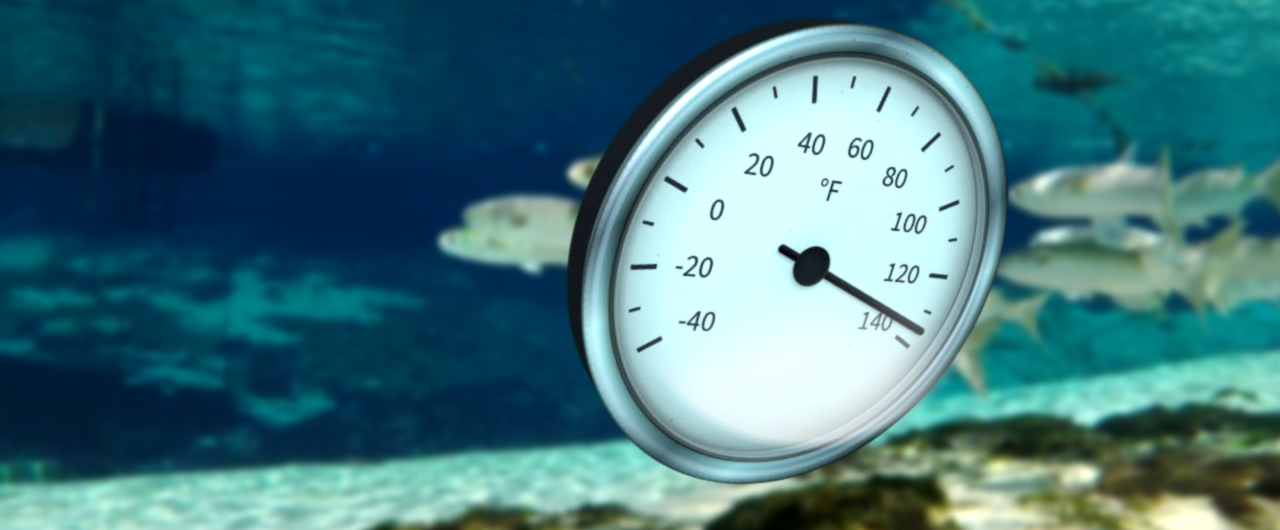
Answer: 135 °F
